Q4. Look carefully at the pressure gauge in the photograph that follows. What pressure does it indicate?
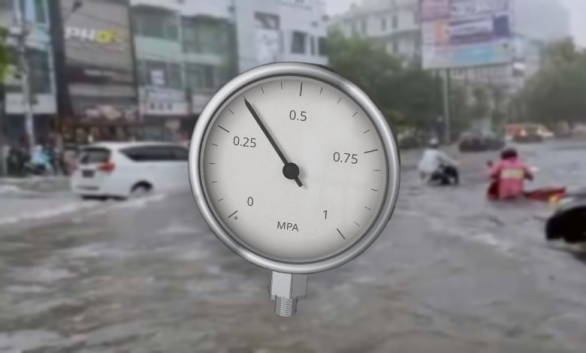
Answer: 0.35 MPa
